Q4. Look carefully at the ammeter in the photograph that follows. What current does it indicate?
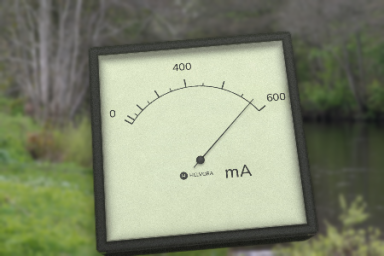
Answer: 575 mA
